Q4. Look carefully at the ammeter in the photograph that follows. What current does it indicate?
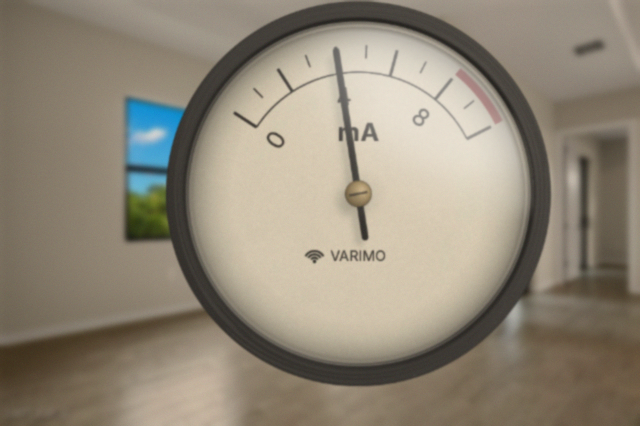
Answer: 4 mA
